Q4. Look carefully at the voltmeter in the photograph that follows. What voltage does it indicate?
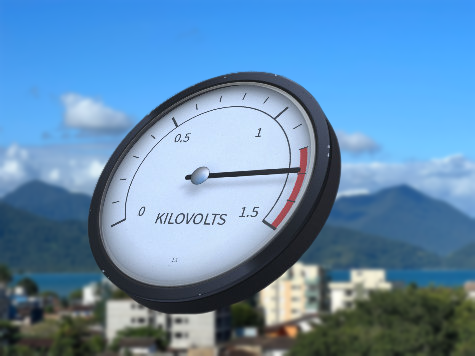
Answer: 1.3 kV
